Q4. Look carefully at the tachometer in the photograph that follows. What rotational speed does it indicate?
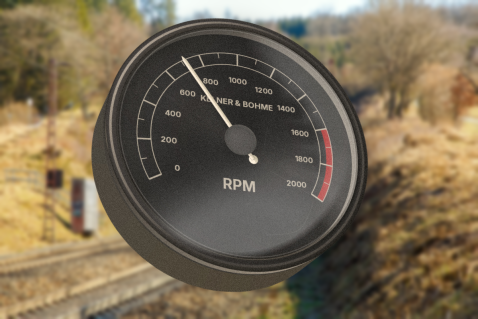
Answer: 700 rpm
